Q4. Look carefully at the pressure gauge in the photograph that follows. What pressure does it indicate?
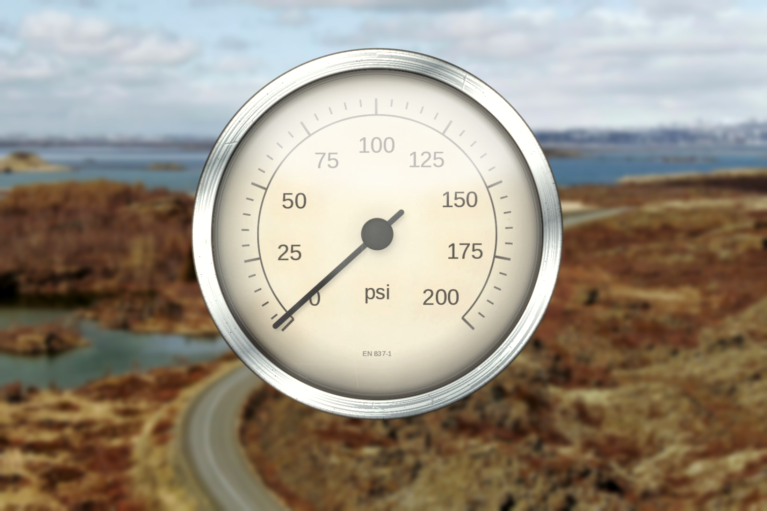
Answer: 2.5 psi
